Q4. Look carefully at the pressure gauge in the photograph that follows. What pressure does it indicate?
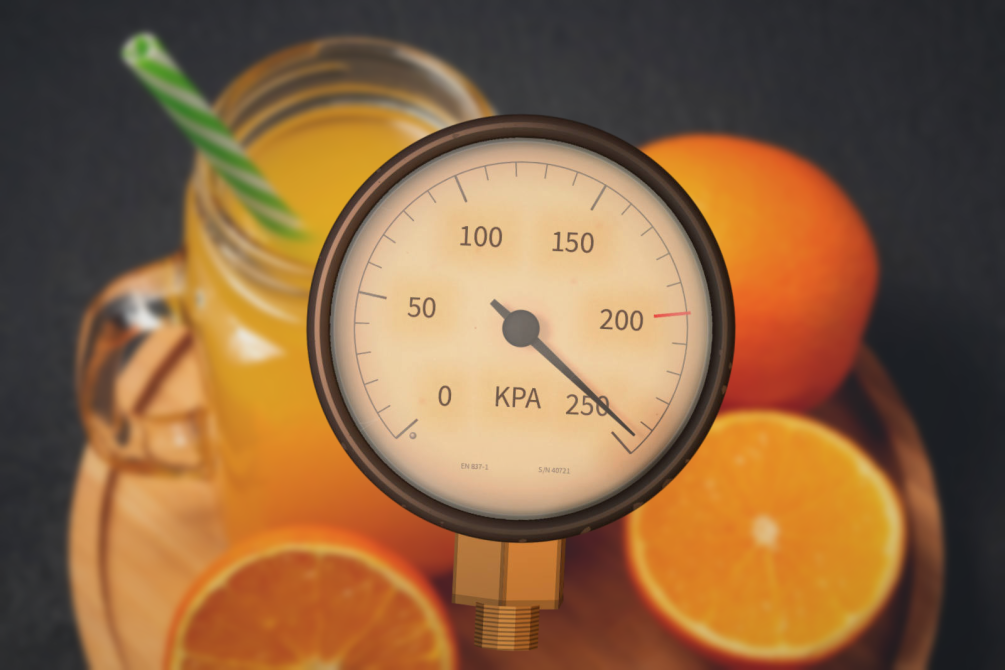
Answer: 245 kPa
